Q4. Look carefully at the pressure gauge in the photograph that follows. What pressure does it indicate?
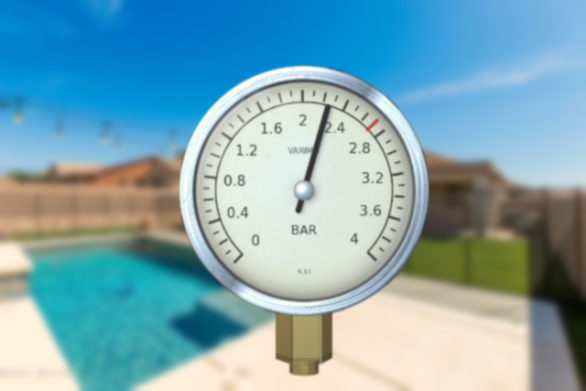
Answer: 2.25 bar
